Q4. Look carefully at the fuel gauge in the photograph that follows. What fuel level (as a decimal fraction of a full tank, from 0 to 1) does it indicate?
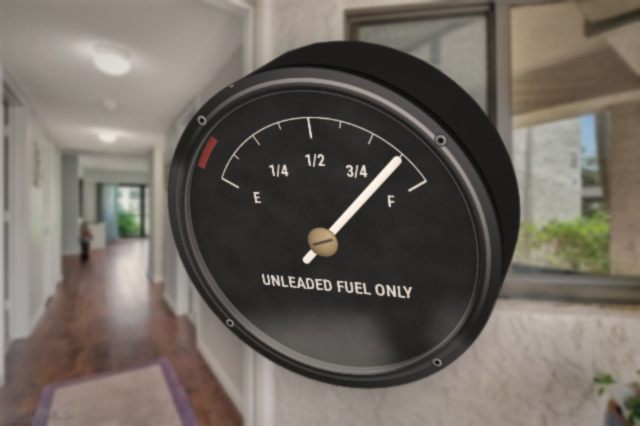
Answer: 0.875
